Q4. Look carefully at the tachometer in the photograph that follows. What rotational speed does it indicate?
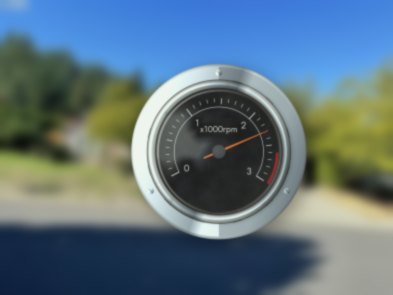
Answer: 2300 rpm
